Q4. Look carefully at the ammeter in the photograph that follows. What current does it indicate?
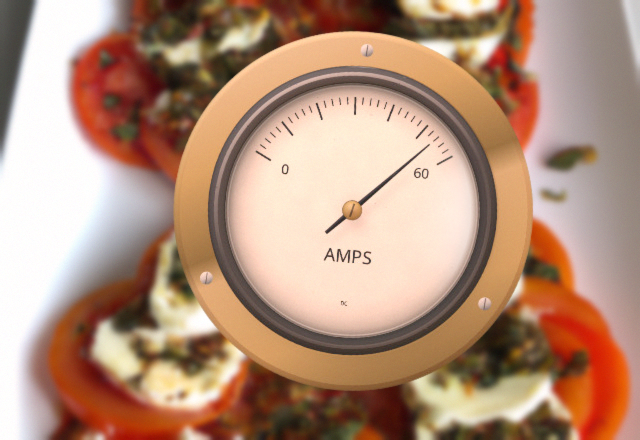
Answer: 54 A
